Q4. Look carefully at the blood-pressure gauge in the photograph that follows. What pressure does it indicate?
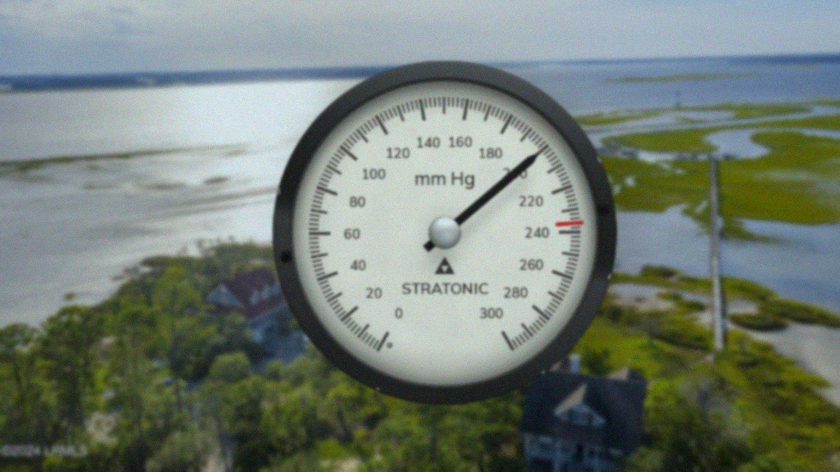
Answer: 200 mmHg
